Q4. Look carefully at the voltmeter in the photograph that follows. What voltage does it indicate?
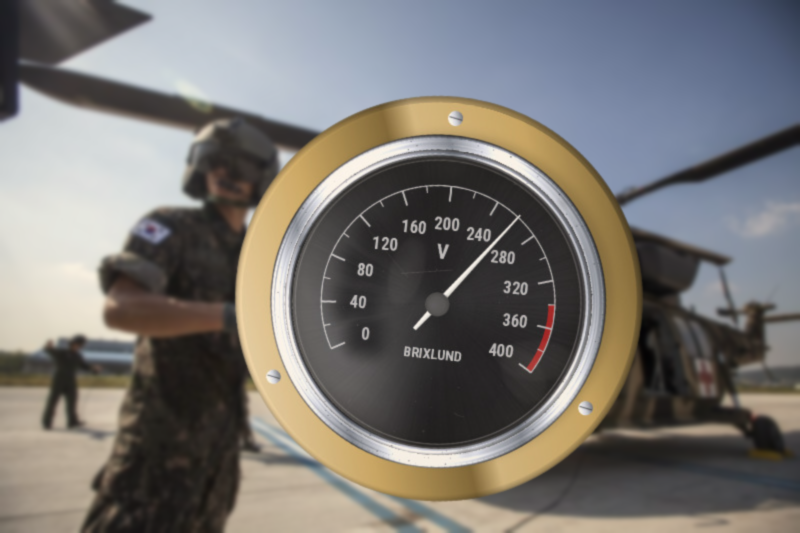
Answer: 260 V
